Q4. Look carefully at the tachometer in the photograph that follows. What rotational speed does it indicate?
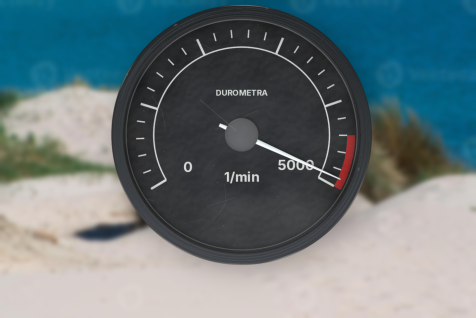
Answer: 4900 rpm
